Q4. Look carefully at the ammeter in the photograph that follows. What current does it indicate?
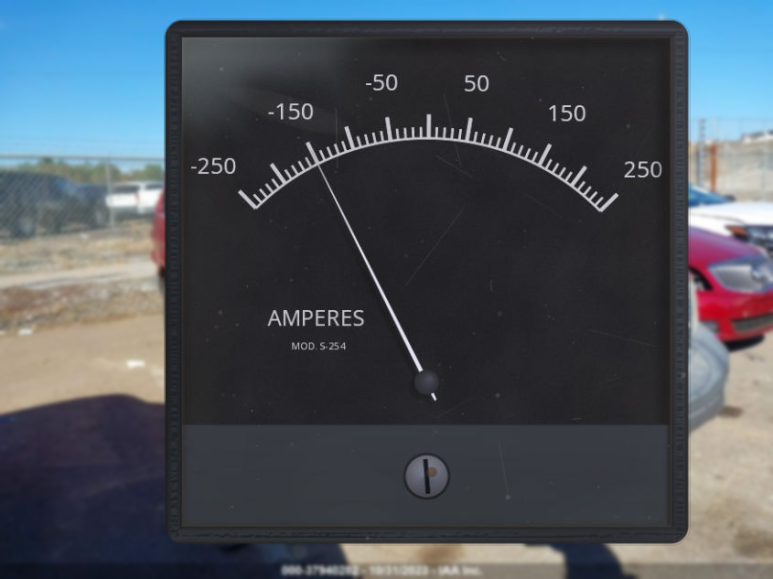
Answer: -150 A
